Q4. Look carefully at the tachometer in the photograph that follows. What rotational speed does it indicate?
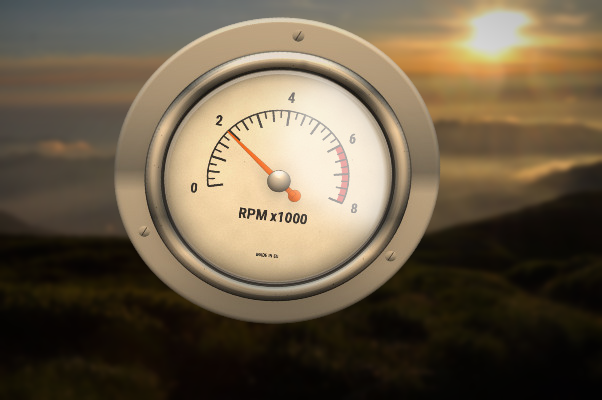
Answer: 2000 rpm
